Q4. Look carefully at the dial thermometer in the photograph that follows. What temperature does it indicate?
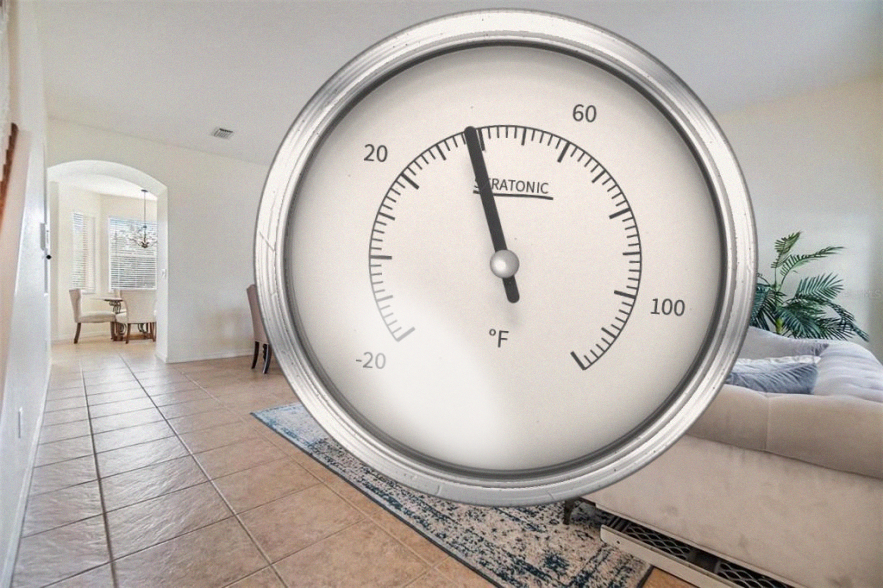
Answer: 38 °F
